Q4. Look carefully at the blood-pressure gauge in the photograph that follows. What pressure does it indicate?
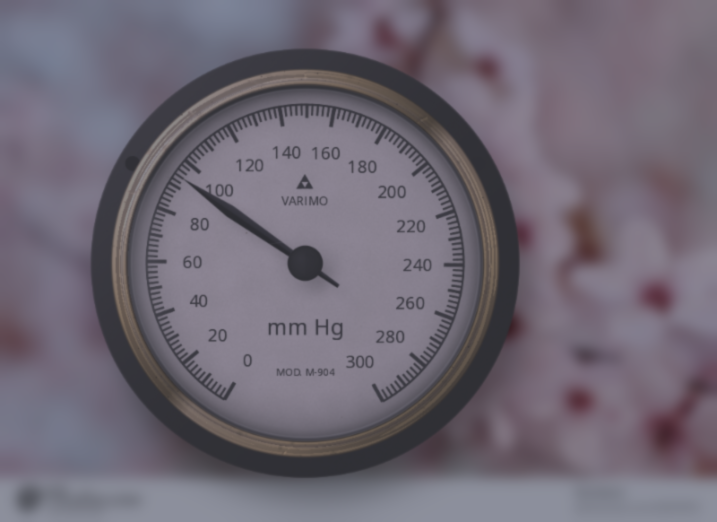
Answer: 94 mmHg
